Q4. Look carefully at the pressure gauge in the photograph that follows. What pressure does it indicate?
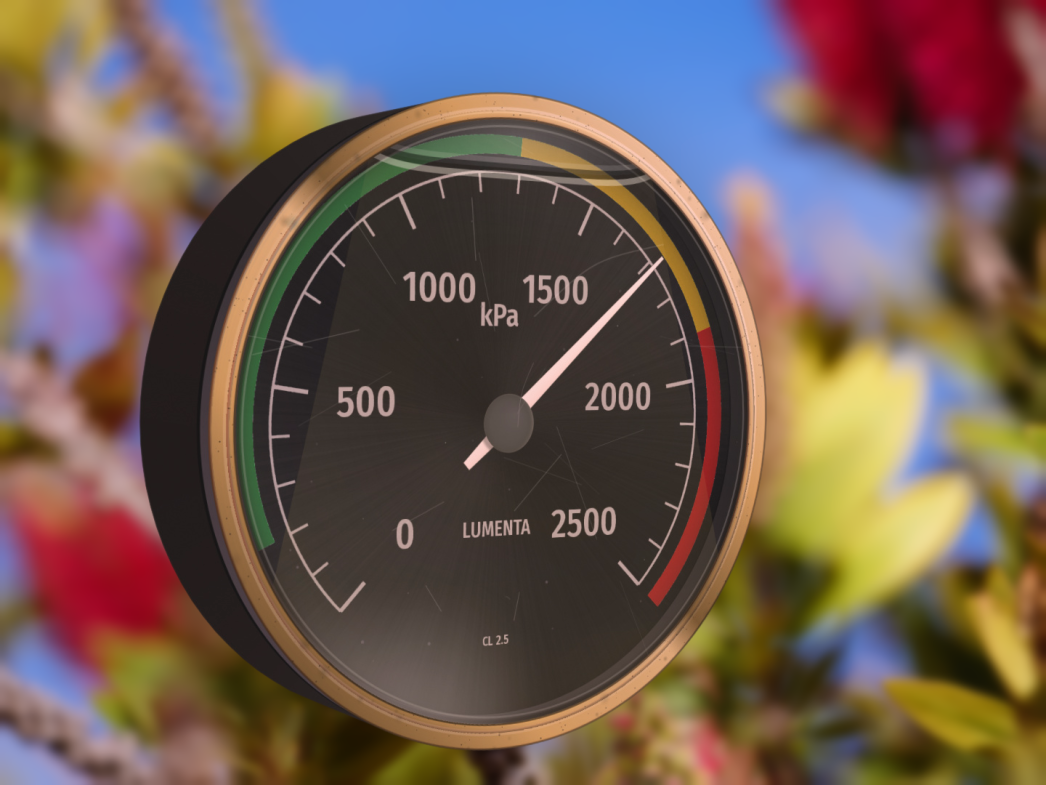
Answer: 1700 kPa
